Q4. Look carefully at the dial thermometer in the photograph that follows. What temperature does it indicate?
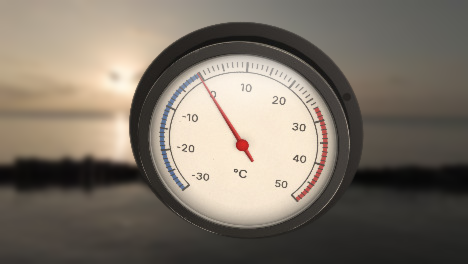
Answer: 0 °C
